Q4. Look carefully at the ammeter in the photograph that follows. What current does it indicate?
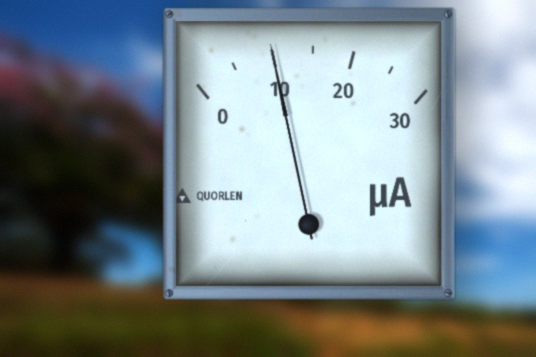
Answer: 10 µA
